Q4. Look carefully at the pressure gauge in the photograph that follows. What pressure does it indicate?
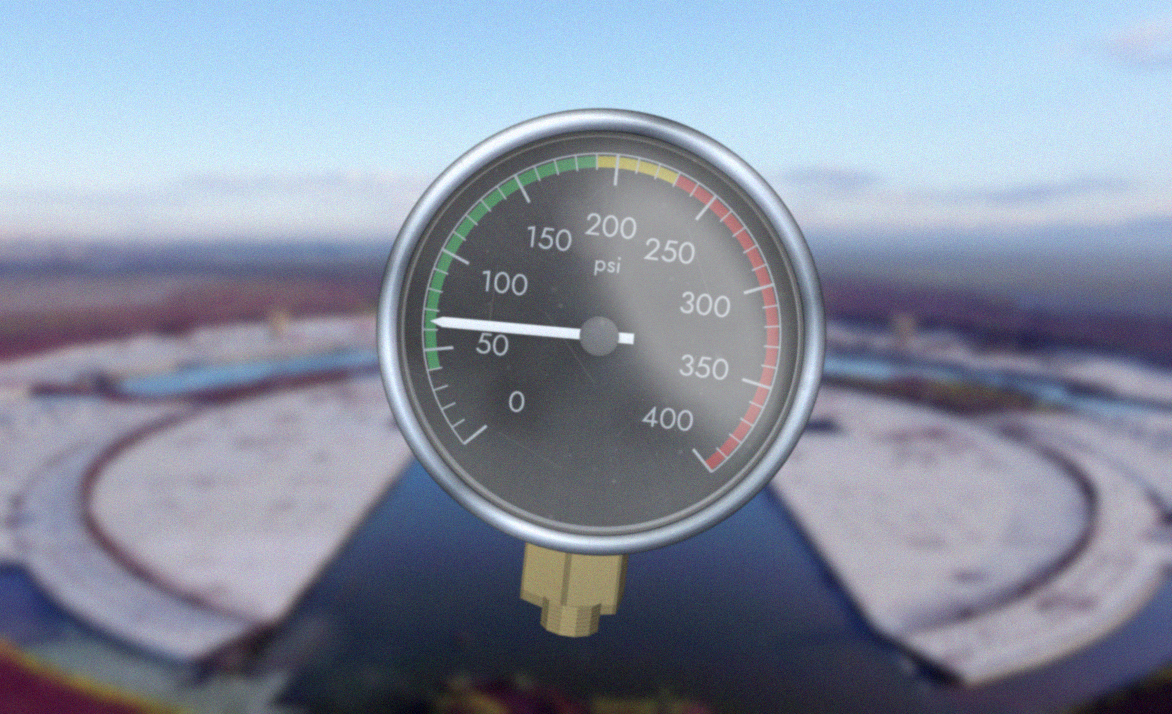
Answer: 65 psi
